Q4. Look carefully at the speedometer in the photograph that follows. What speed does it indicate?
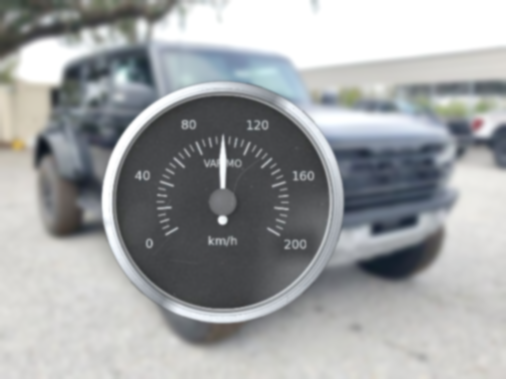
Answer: 100 km/h
